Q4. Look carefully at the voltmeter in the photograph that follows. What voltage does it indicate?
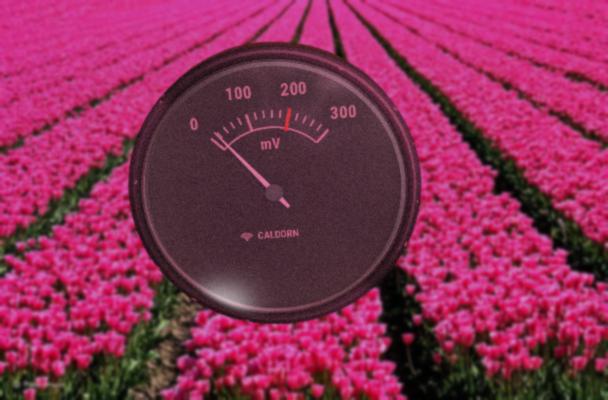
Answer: 20 mV
